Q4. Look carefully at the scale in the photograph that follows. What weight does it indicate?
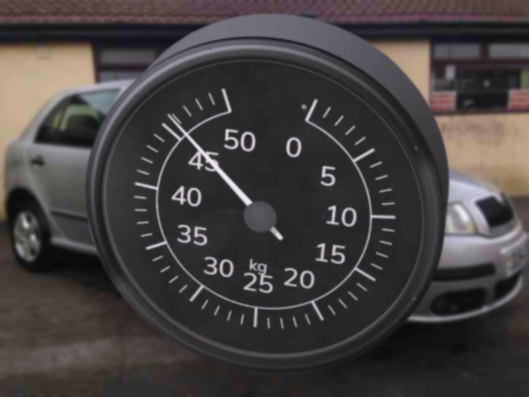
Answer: 46 kg
